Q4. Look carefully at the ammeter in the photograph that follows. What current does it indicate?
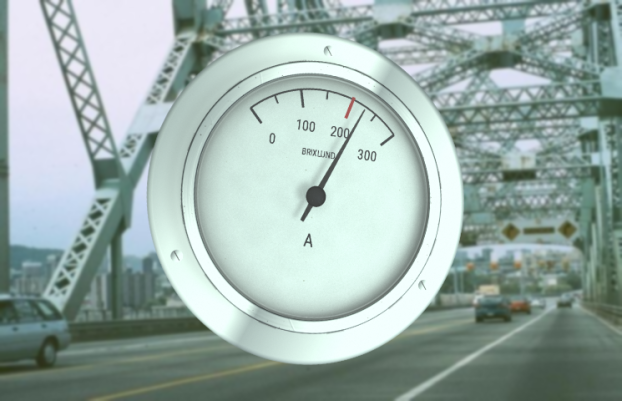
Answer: 225 A
